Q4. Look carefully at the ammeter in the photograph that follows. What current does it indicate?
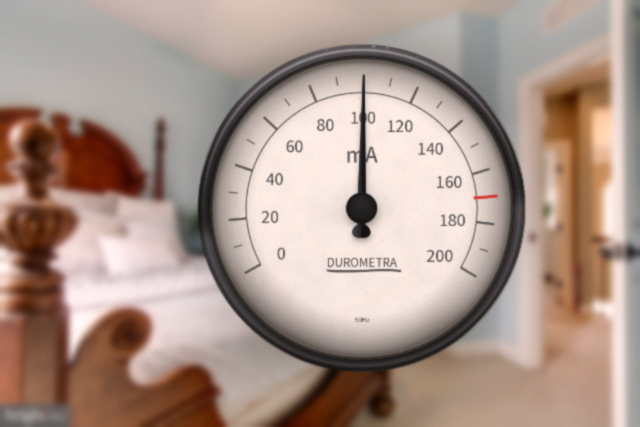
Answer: 100 mA
